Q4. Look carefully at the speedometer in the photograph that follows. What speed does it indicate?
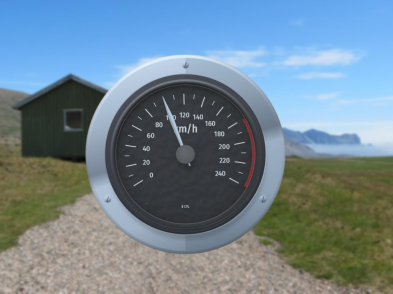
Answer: 100 km/h
